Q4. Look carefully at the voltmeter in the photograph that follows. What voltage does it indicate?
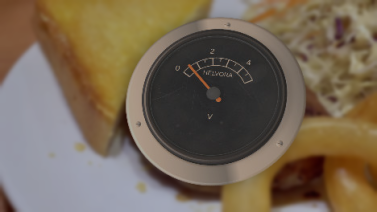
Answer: 0.5 V
